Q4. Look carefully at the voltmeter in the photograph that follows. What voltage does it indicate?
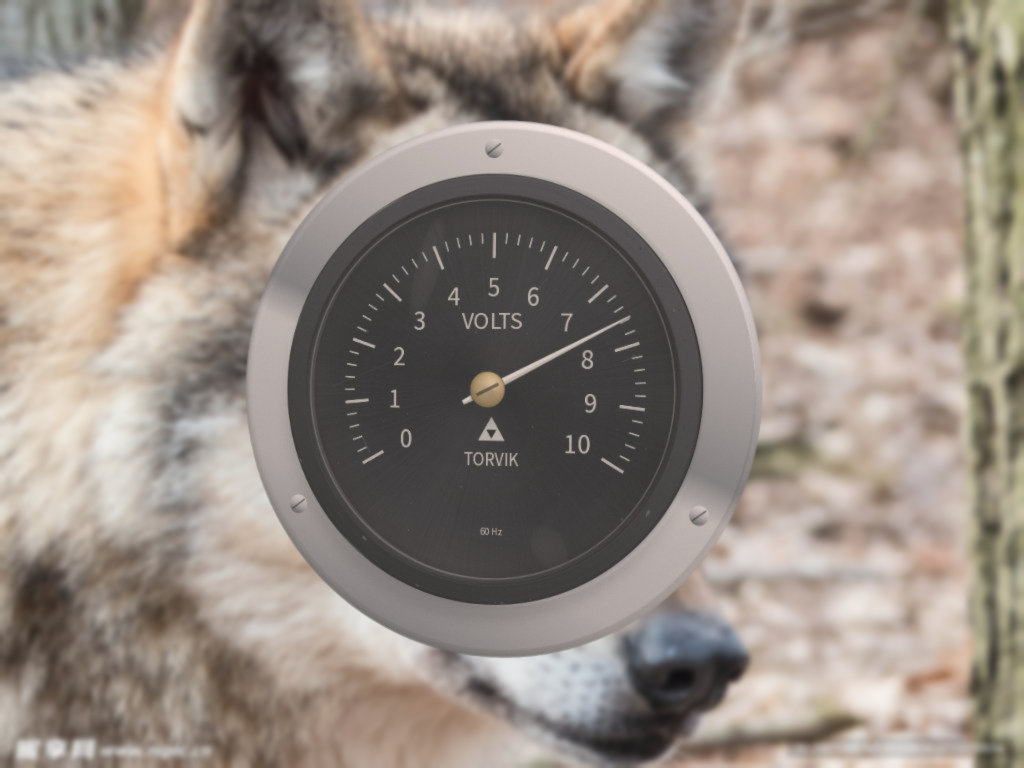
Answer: 7.6 V
